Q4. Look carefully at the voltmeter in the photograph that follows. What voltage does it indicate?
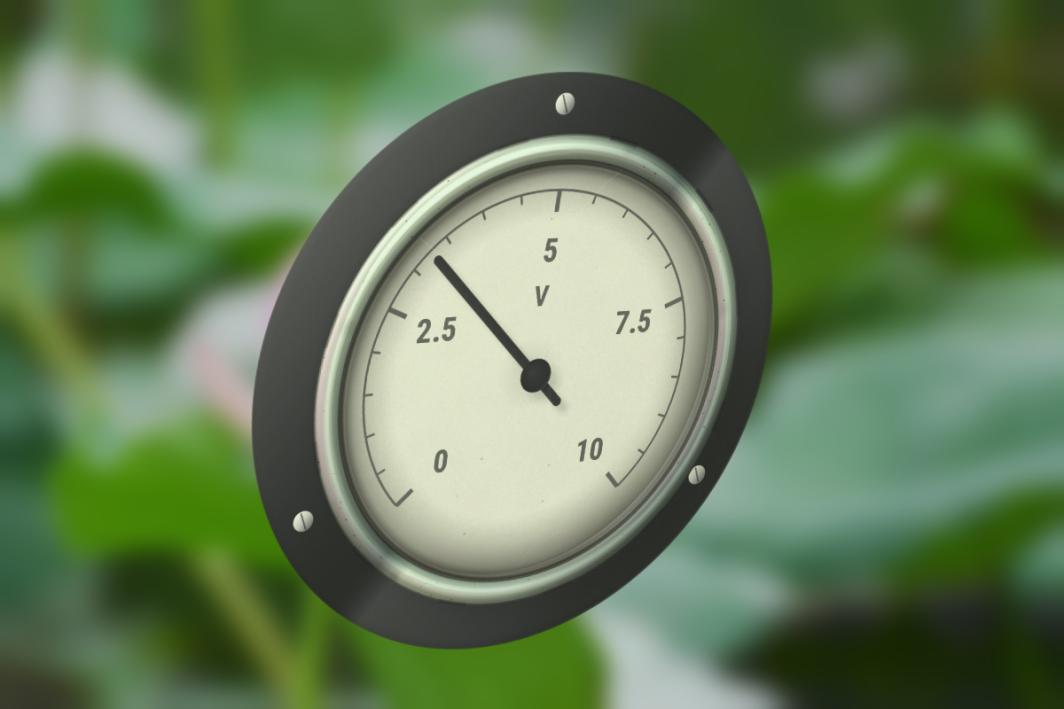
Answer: 3.25 V
